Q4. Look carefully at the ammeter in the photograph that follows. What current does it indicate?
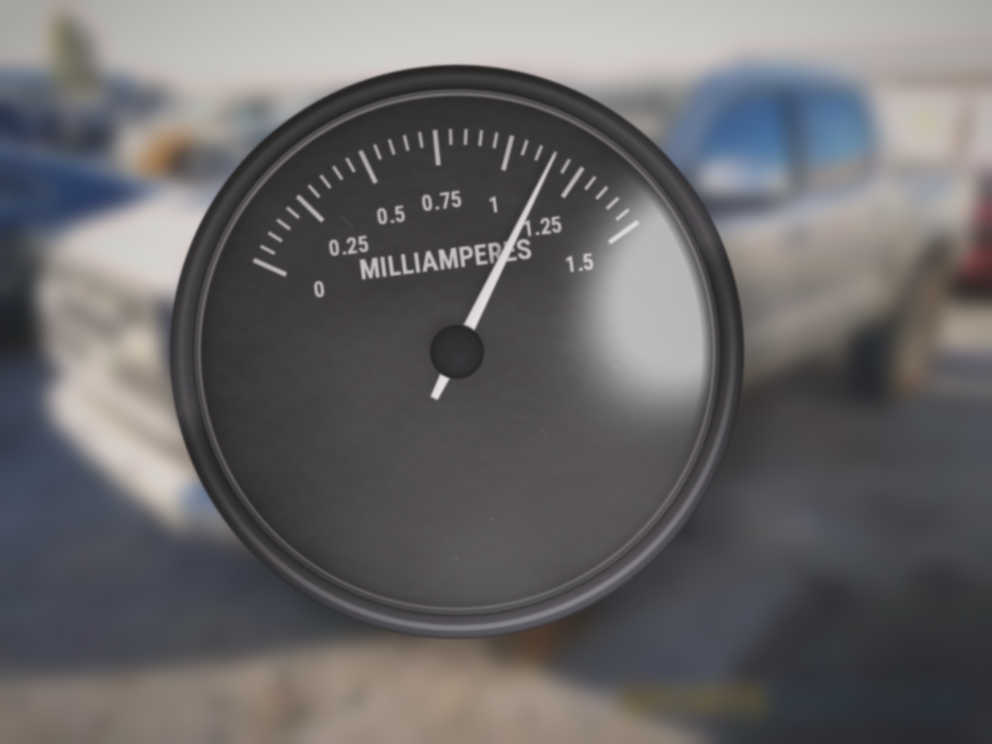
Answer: 1.15 mA
